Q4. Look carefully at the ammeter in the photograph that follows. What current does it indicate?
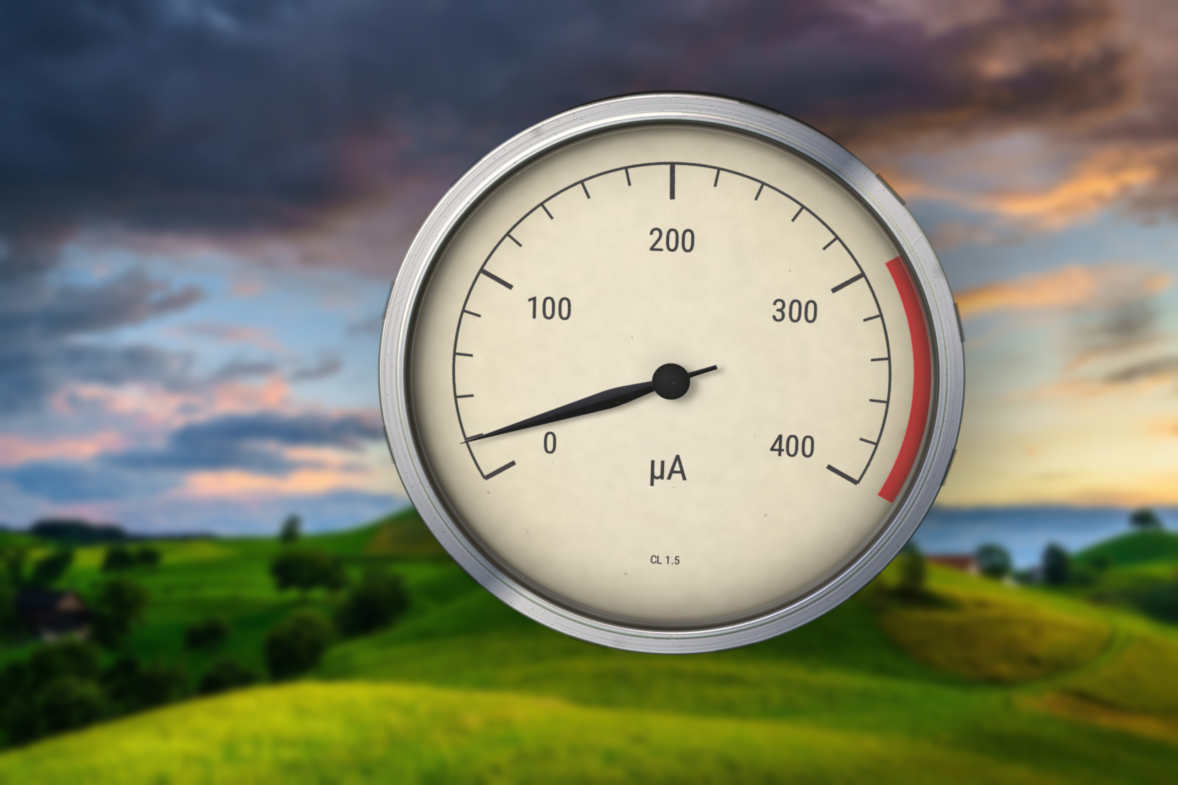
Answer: 20 µA
